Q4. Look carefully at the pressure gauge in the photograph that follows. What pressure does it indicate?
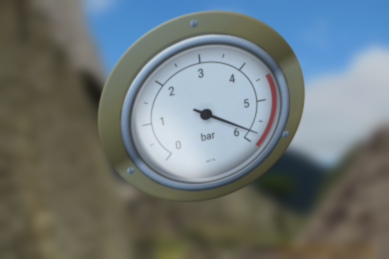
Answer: 5.75 bar
